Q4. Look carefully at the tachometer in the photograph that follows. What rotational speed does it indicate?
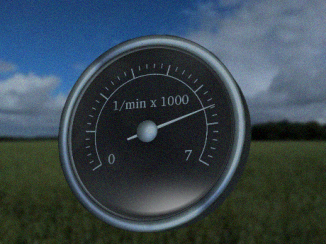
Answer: 5600 rpm
